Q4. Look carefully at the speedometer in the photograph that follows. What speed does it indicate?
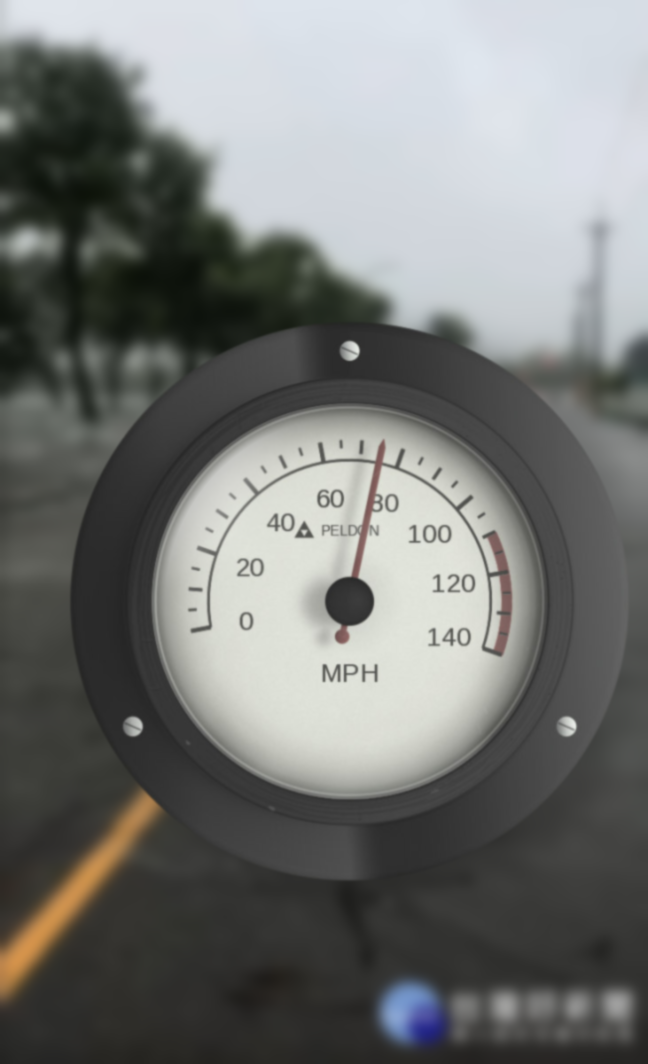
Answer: 75 mph
